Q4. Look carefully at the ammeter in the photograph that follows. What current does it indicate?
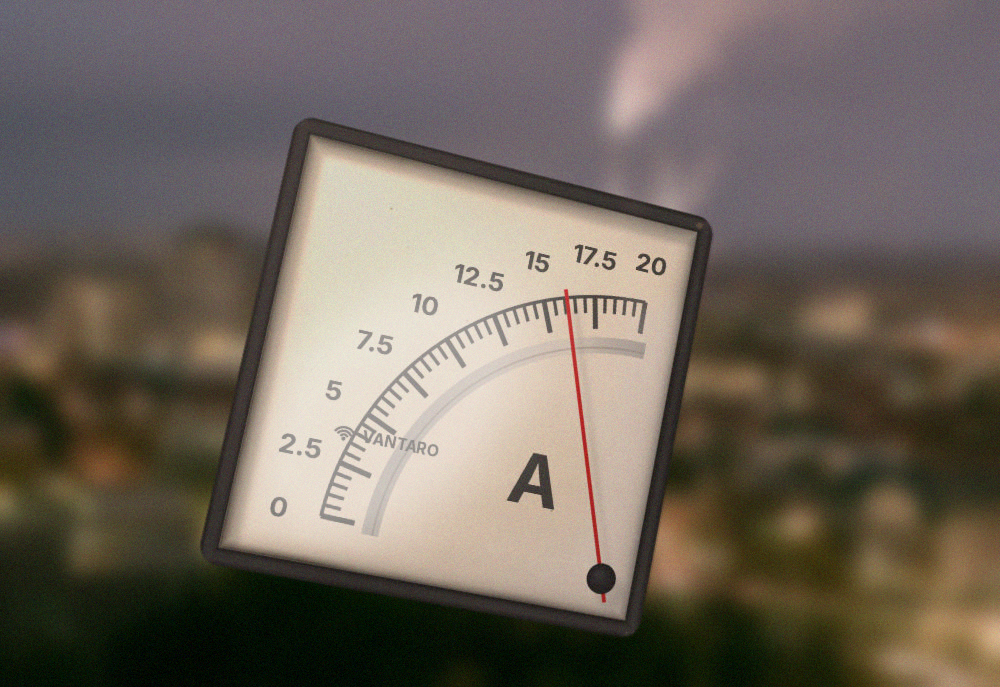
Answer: 16 A
